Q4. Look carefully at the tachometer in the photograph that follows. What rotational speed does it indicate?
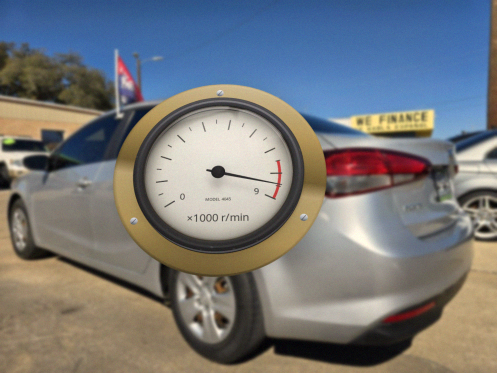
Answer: 8500 rpm
